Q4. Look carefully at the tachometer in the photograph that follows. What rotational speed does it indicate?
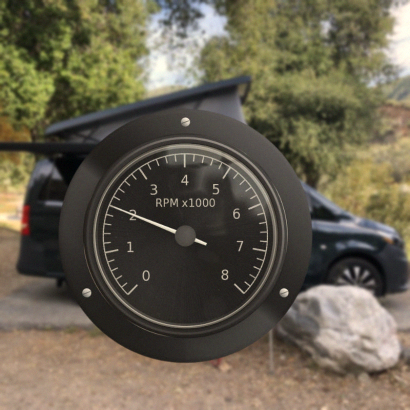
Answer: 2000 rpm
